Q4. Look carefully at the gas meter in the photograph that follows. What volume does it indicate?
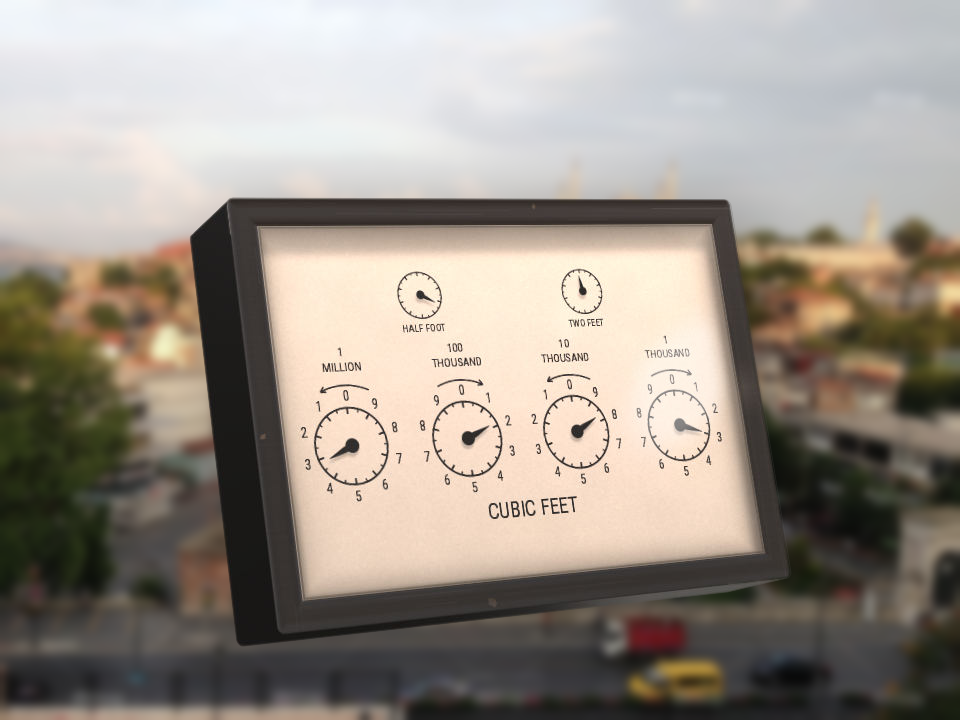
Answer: 318300 ft³
